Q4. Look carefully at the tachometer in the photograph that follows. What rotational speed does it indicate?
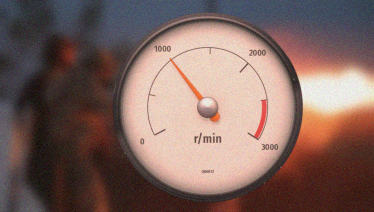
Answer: 1000 rpm
